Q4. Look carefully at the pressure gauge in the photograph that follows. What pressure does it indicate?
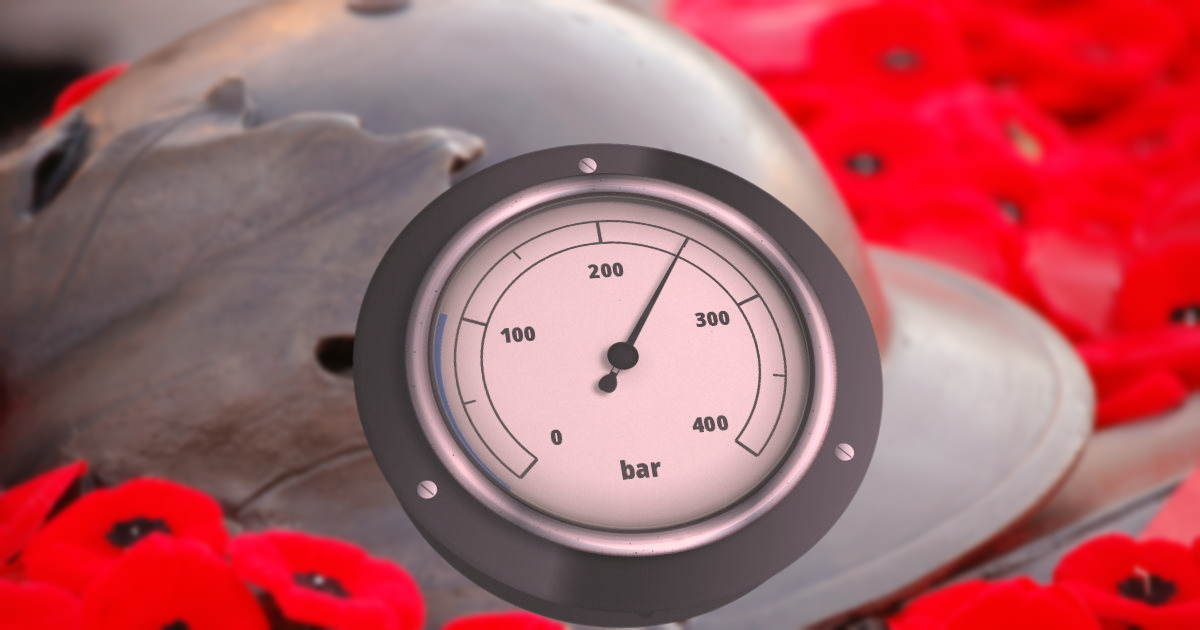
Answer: 250 bar
